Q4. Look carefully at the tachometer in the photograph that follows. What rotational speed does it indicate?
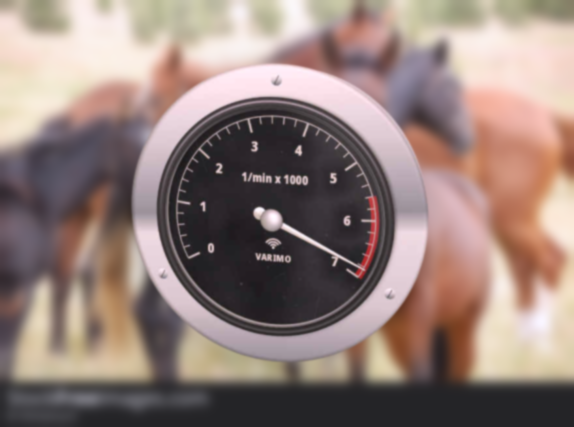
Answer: 6800 rpm
